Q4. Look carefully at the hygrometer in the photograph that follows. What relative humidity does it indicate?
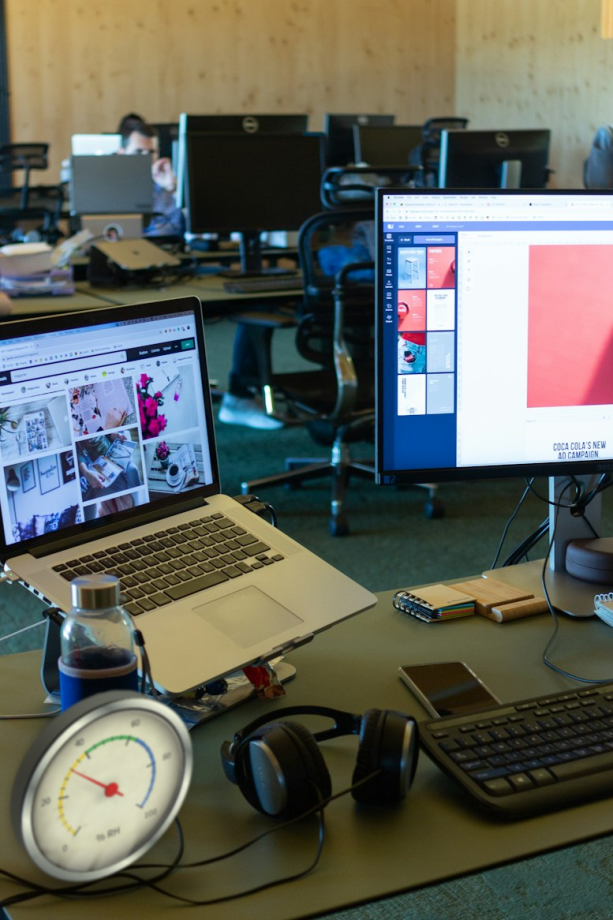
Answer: 32 %
